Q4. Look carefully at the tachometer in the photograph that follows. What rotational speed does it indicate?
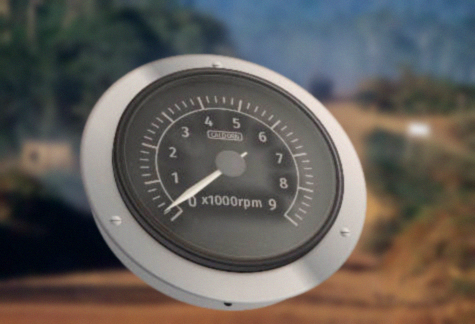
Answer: 200 rpm
